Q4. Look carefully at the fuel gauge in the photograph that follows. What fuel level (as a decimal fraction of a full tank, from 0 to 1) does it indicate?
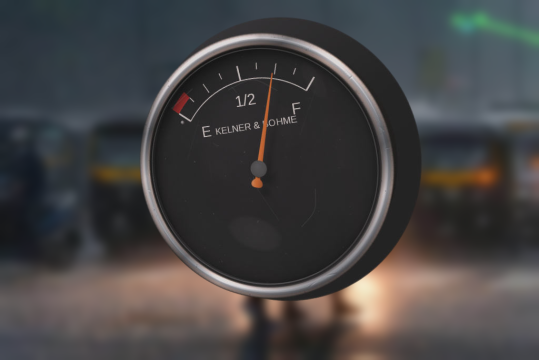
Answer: 0.75
